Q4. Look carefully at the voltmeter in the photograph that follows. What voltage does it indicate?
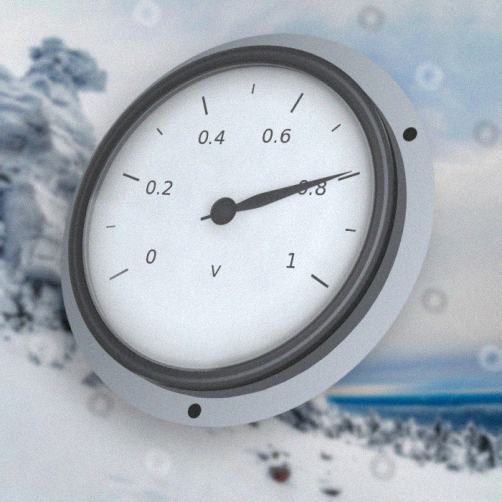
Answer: 0.8 V
